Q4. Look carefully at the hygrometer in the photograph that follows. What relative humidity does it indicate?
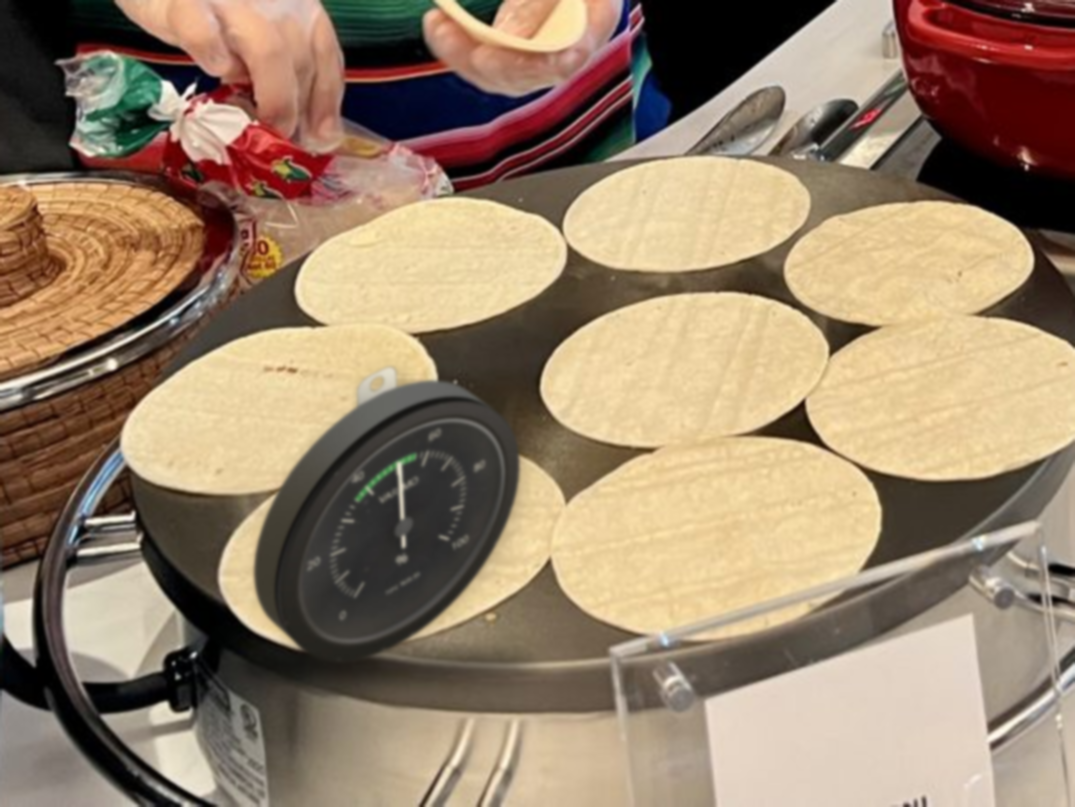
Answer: 50 %
